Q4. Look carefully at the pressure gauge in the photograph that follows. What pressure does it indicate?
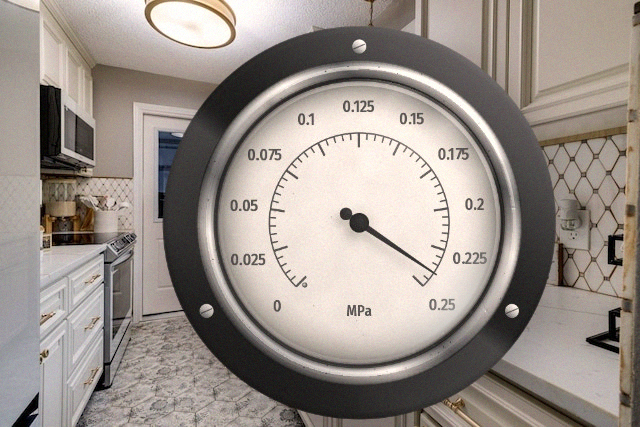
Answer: 0.24 MPa
